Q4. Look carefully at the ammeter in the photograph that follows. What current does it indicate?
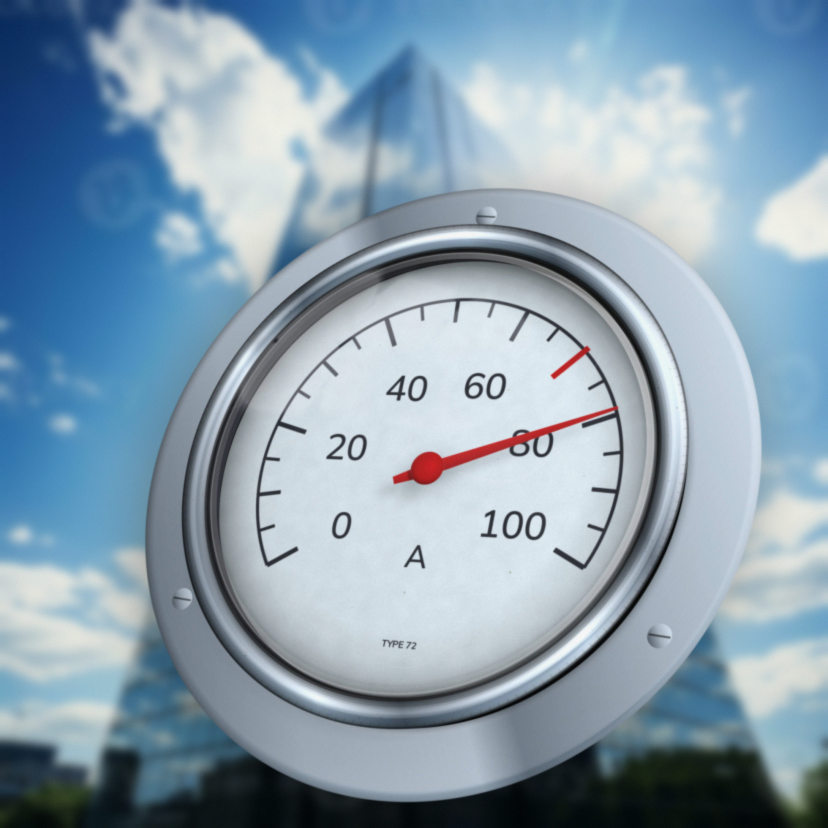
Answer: 80 A
